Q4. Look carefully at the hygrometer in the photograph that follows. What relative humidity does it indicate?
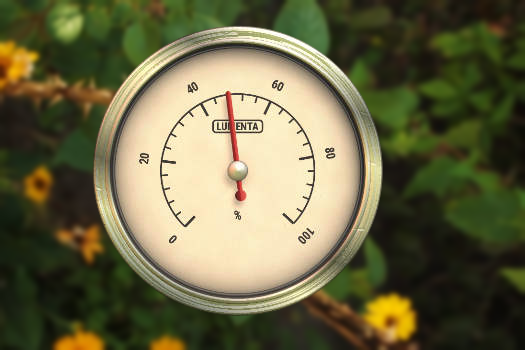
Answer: 48 %
